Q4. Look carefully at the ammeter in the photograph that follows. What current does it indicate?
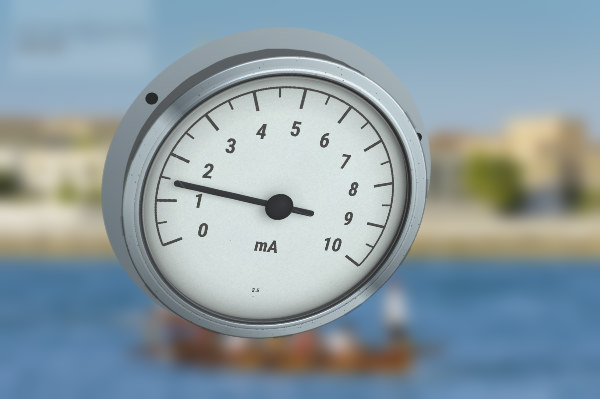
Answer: 1.5 mA
